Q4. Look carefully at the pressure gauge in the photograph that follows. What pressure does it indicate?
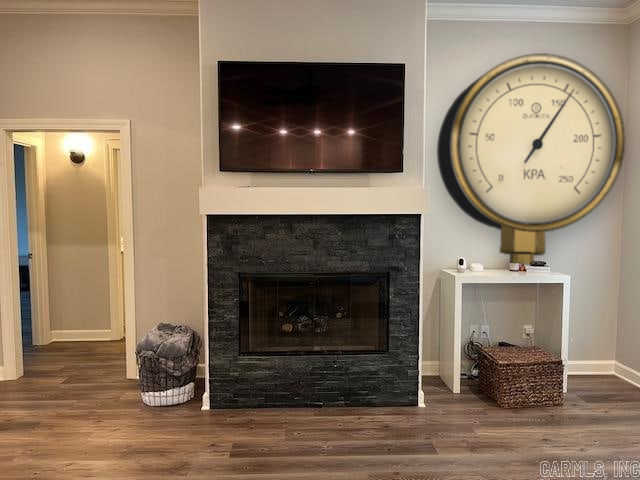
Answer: 155 kPa
